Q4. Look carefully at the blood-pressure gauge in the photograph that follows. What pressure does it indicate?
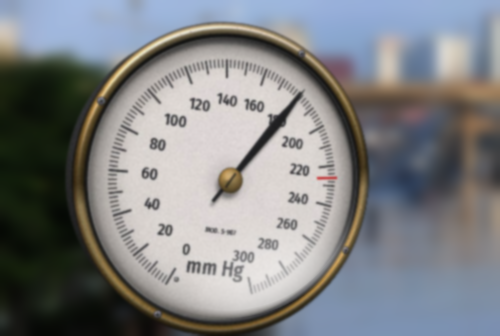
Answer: 180 mmHg
